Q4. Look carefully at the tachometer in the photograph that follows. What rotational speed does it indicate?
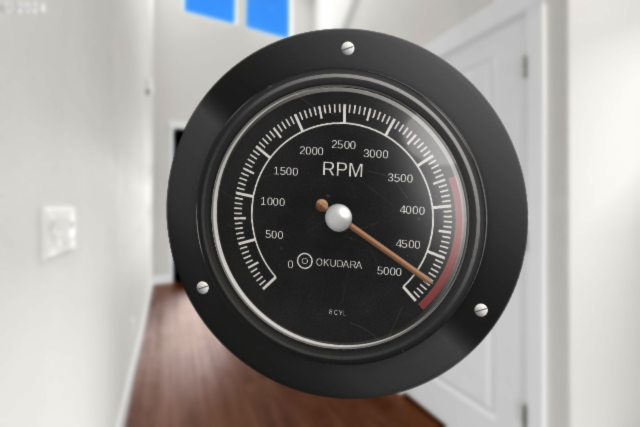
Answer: 4750 rpm
